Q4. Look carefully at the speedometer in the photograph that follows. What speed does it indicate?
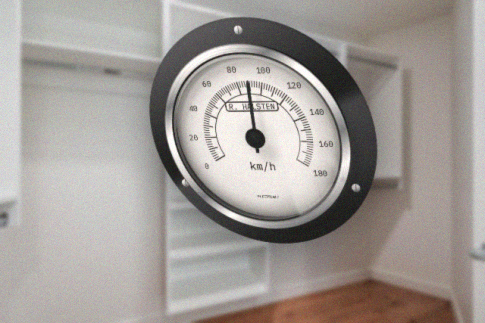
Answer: 90 km/h
